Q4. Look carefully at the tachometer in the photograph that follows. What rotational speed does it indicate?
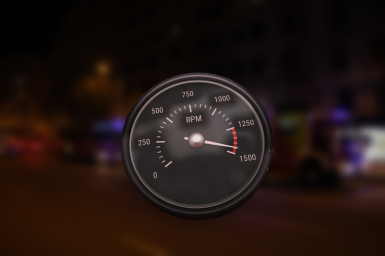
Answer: 1450 rpm
